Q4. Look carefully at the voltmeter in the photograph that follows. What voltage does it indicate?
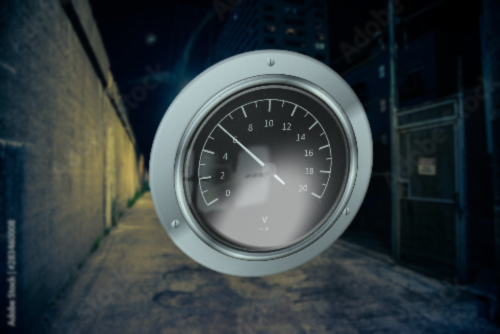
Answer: 6 V
